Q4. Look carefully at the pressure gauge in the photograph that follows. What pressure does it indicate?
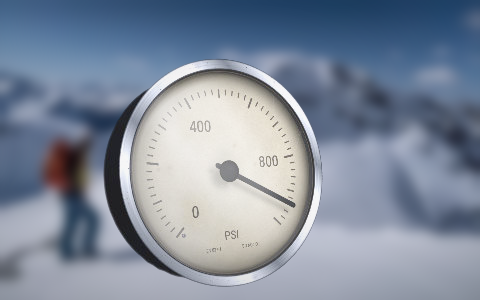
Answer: 940 psi
